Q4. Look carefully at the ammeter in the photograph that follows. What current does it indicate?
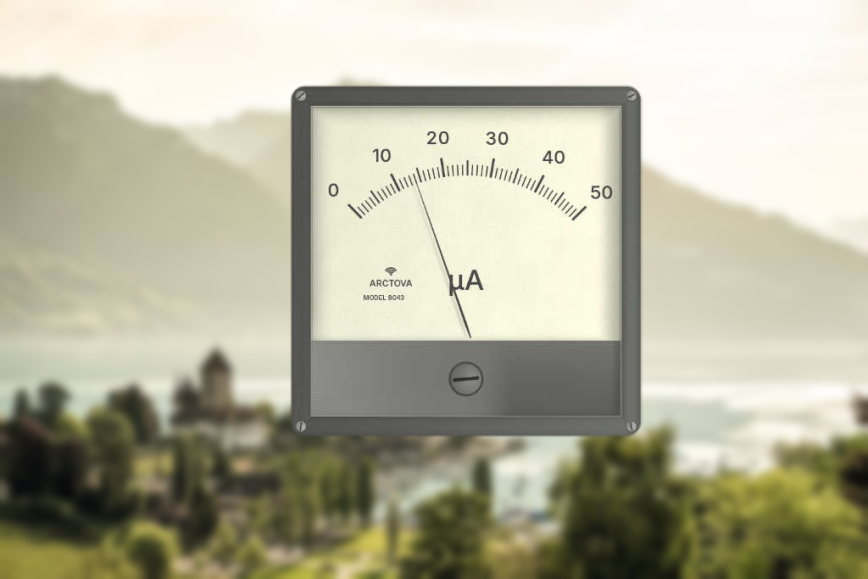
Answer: 14 µA
